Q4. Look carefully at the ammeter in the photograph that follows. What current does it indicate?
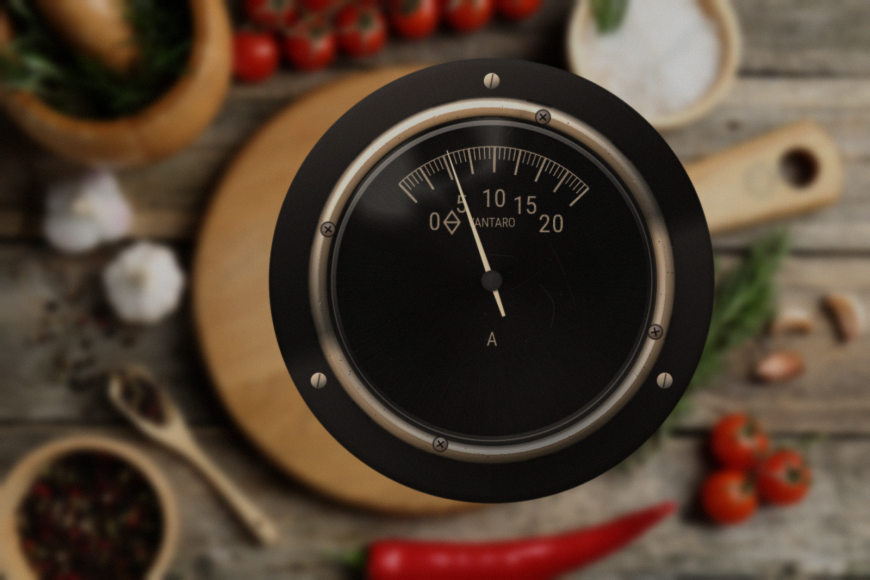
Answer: 5.5 A
